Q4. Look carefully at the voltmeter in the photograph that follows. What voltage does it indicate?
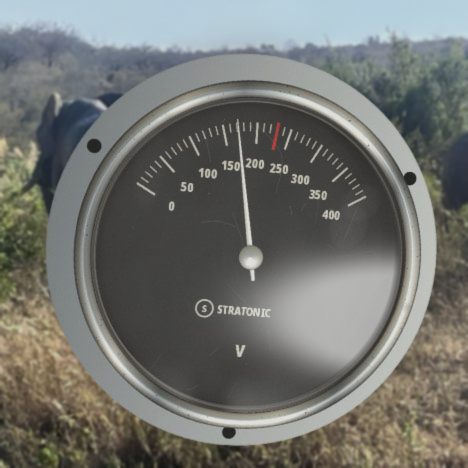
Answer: 170 V
